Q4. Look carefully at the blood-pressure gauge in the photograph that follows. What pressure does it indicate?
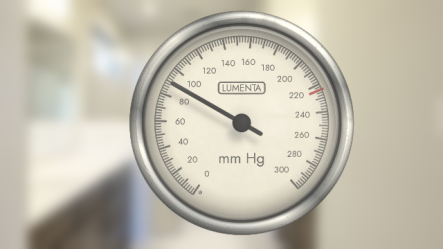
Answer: 90 mmHg
